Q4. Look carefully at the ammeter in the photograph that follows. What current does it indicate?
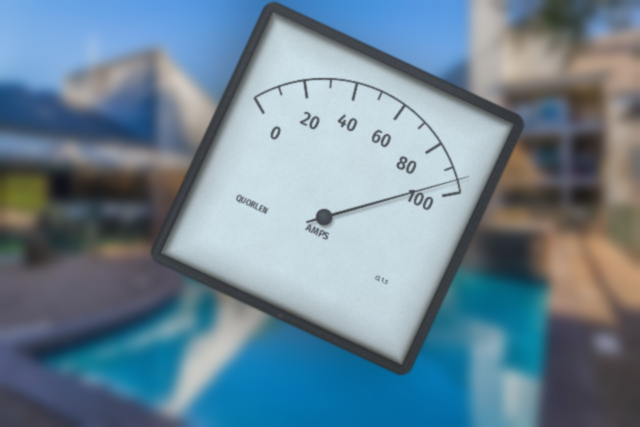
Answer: 95 A
